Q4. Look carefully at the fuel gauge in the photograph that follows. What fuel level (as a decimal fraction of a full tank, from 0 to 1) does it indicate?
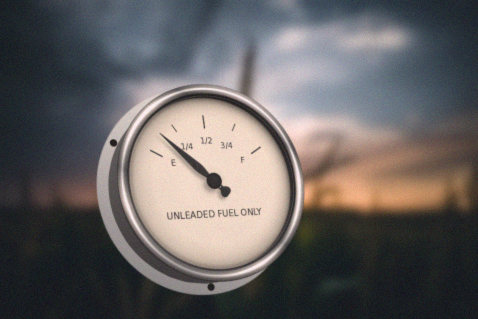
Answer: 0.125
